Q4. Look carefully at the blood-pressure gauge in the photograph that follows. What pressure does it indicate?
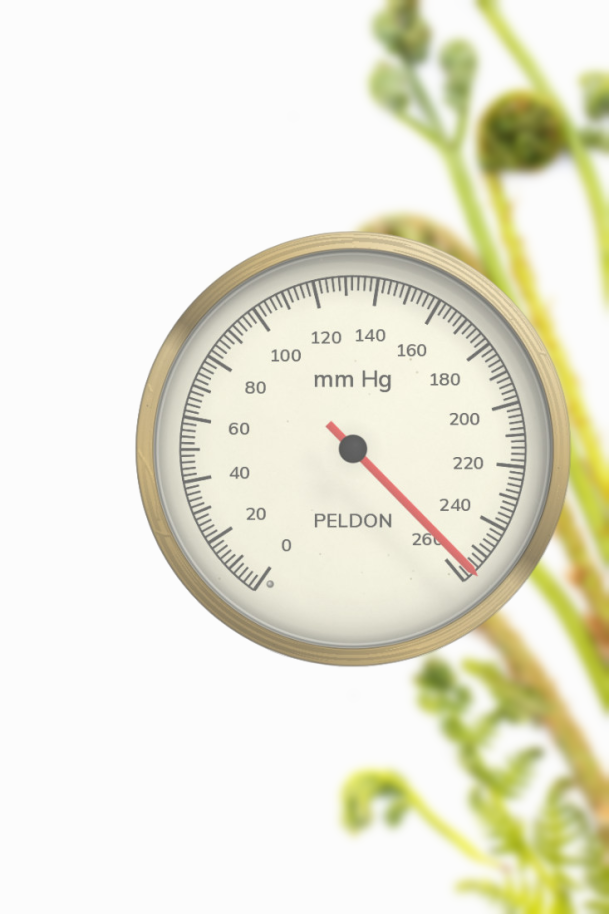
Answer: 256 mmHg
